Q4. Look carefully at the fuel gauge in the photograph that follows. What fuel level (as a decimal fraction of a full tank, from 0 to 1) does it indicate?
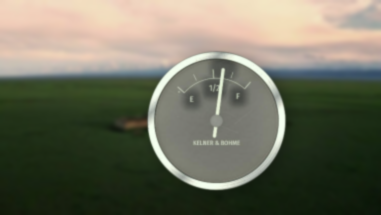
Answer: 0.625
